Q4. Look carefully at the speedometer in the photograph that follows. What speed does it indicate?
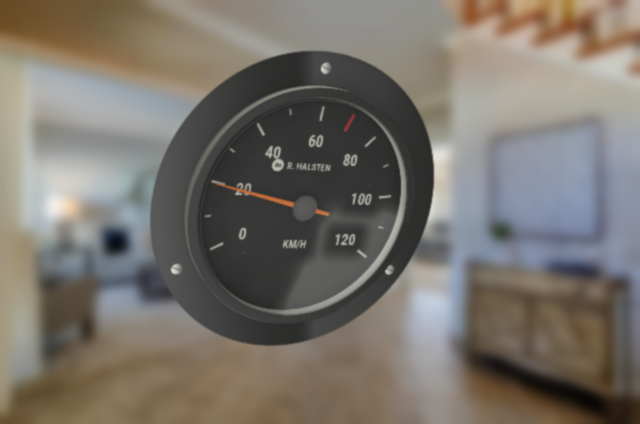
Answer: 20 km/h
